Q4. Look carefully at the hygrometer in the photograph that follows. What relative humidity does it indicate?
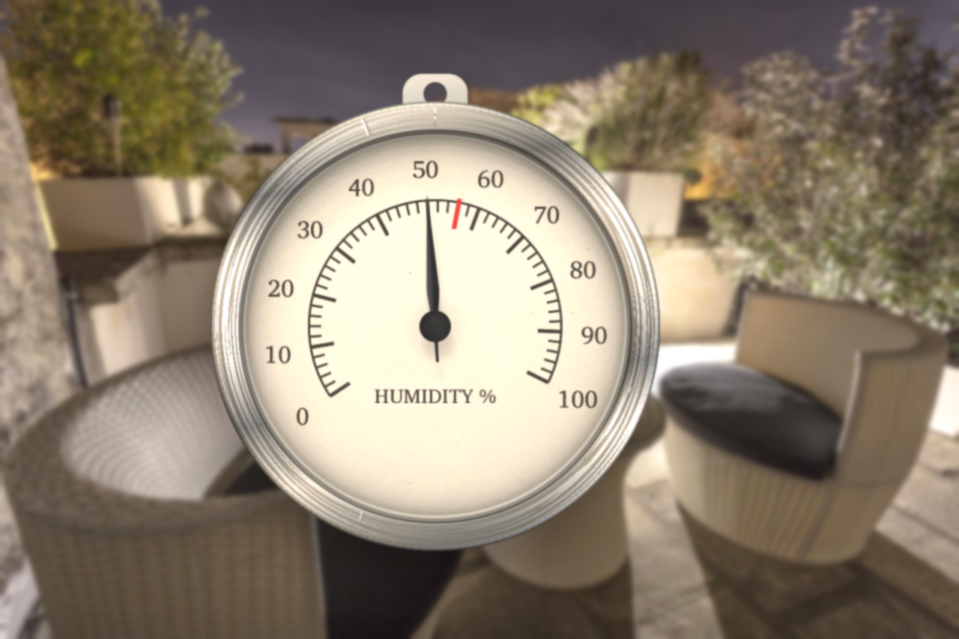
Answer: 50 %
